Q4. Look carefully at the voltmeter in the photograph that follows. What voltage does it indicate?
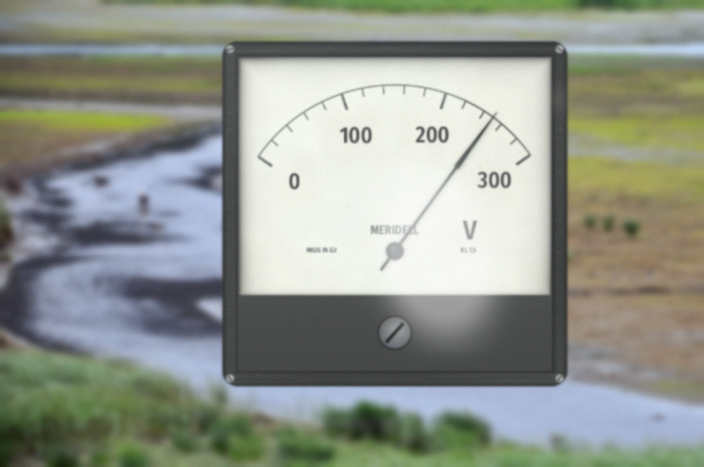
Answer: 250 V
